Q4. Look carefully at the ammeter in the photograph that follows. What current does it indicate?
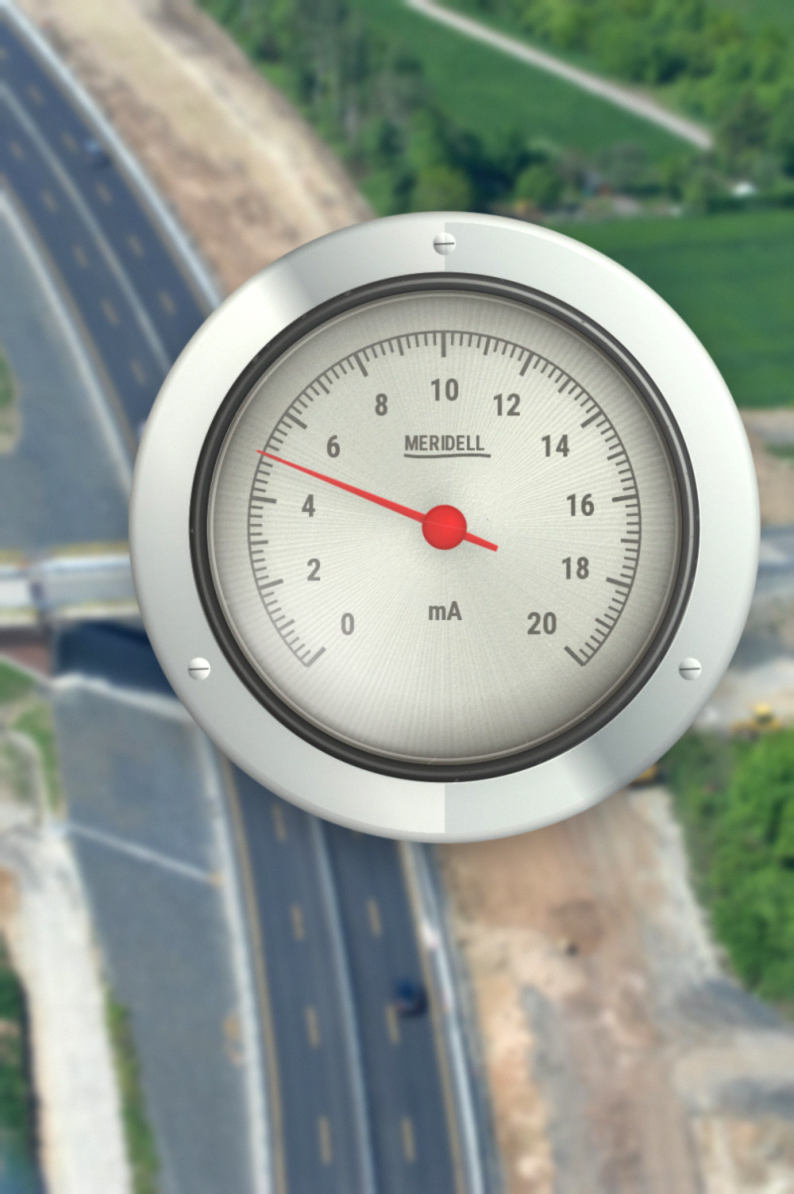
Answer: 5 mA
